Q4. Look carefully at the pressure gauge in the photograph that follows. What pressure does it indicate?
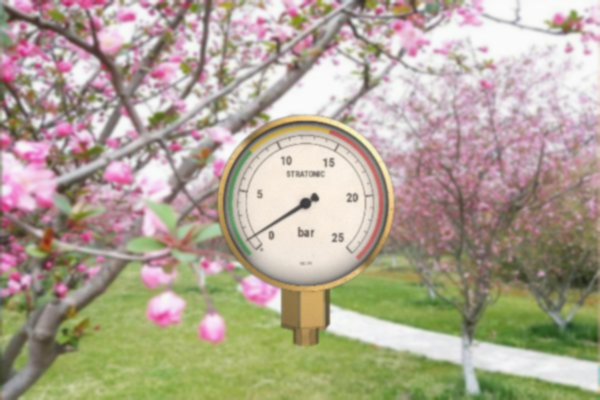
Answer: 1 bar
